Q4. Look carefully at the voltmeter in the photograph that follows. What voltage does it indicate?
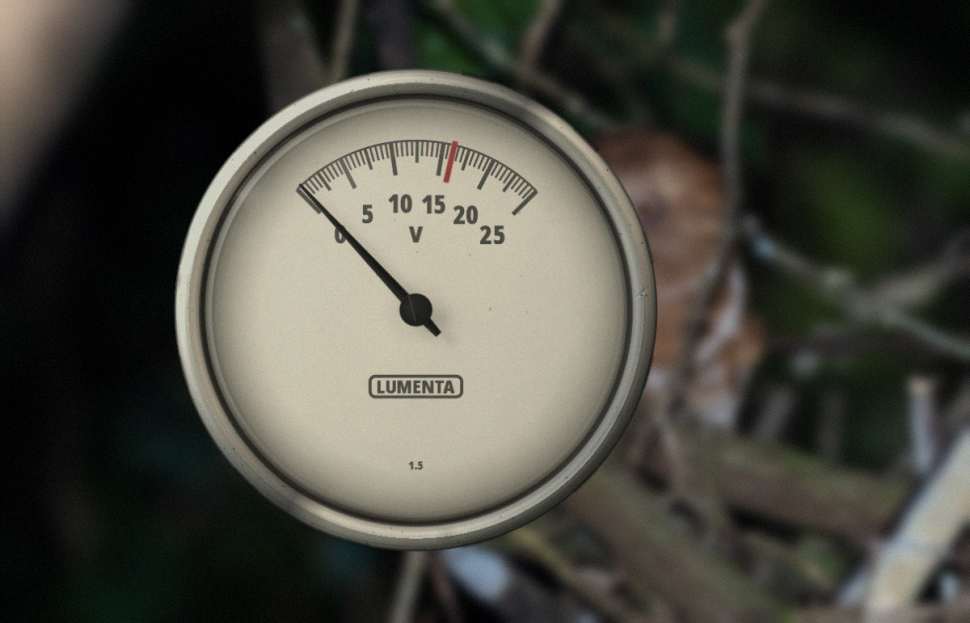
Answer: 0.5 V
